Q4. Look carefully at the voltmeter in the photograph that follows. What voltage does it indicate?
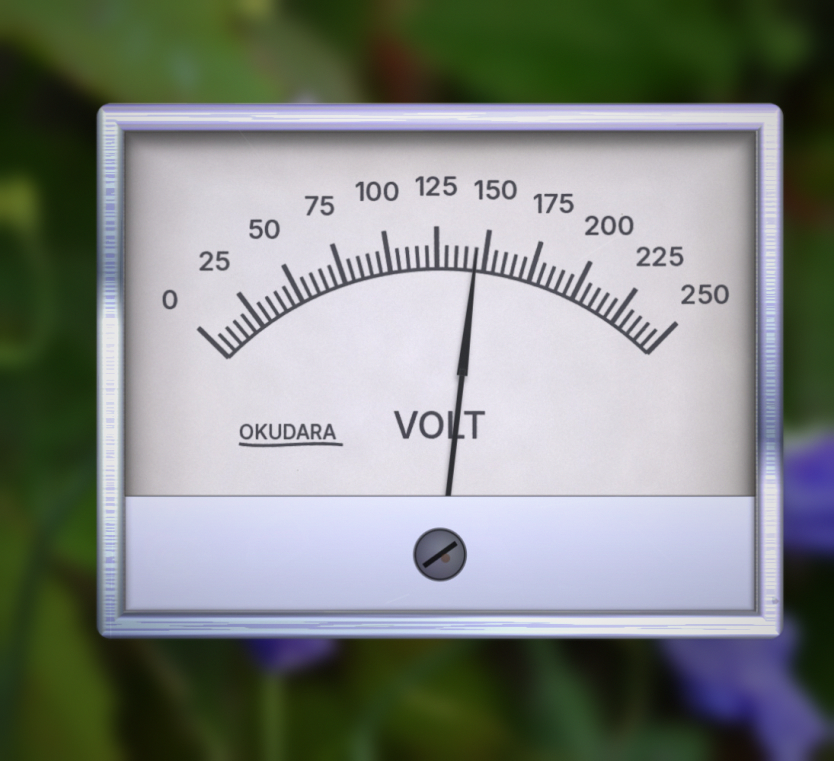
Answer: 145 V
